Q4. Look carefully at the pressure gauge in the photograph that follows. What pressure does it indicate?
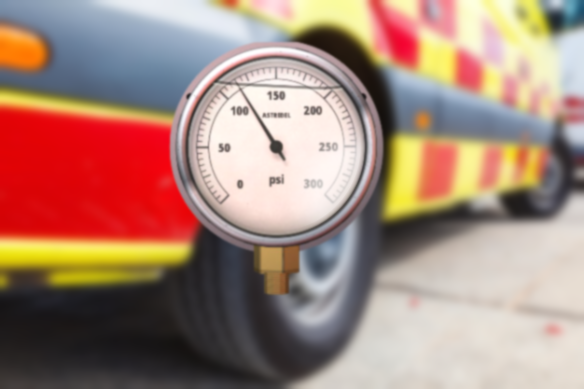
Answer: 115 psi
